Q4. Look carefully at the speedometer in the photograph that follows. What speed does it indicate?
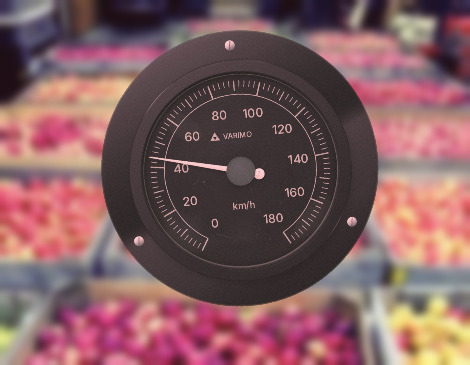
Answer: 44 km/h
